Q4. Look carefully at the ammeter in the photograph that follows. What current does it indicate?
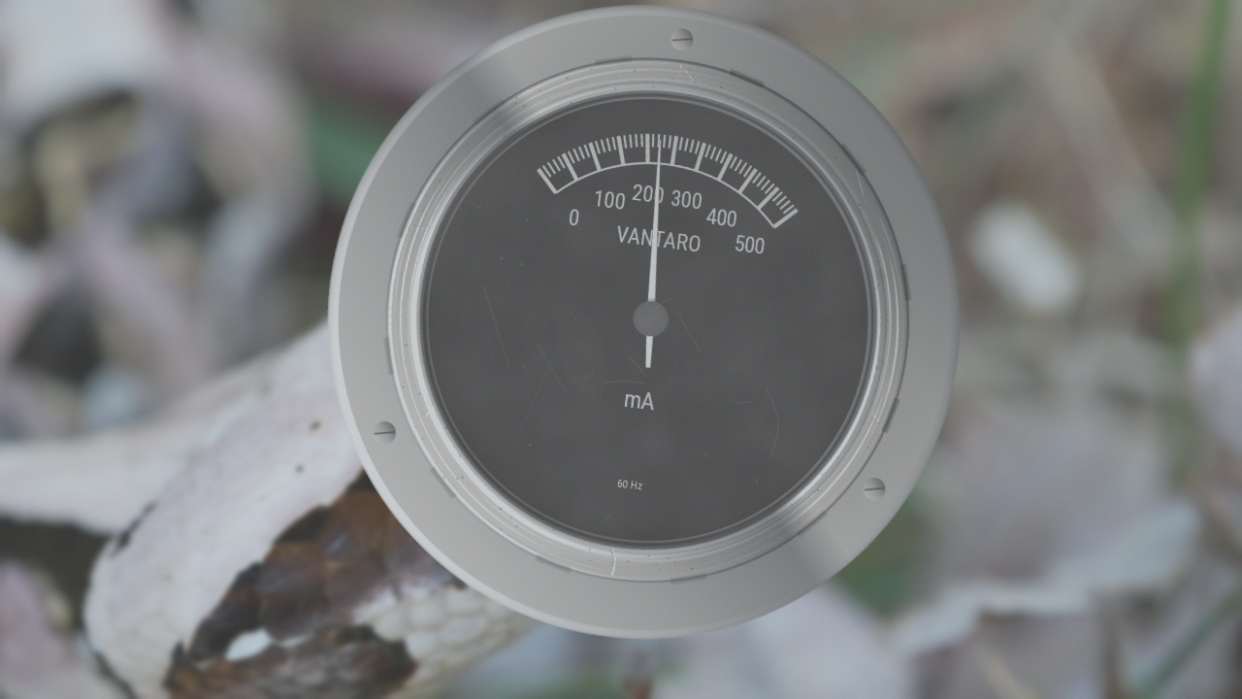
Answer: 220 mA
